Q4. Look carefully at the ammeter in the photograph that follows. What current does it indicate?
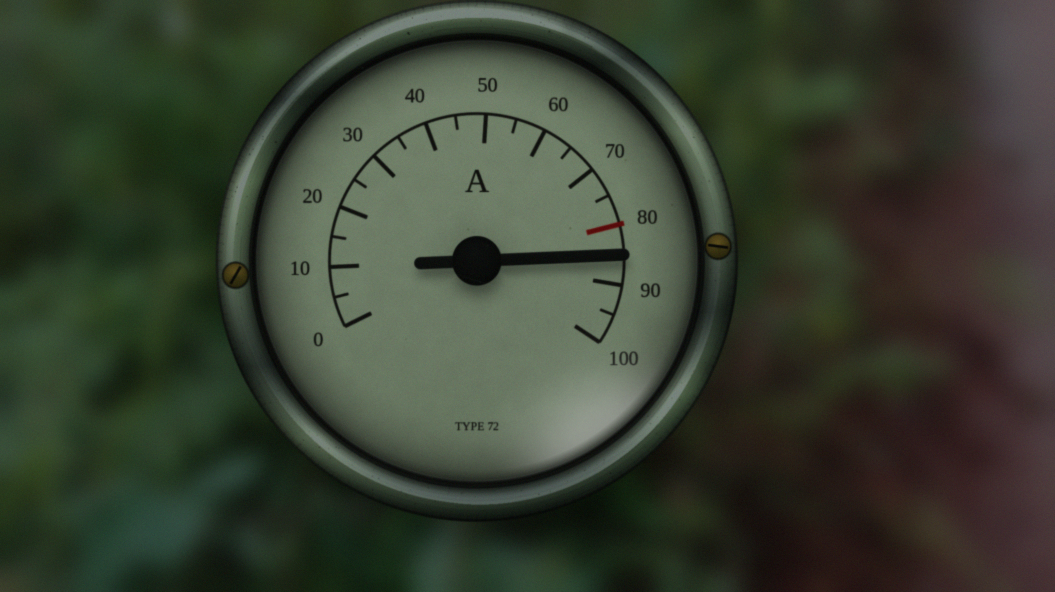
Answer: 85 A
